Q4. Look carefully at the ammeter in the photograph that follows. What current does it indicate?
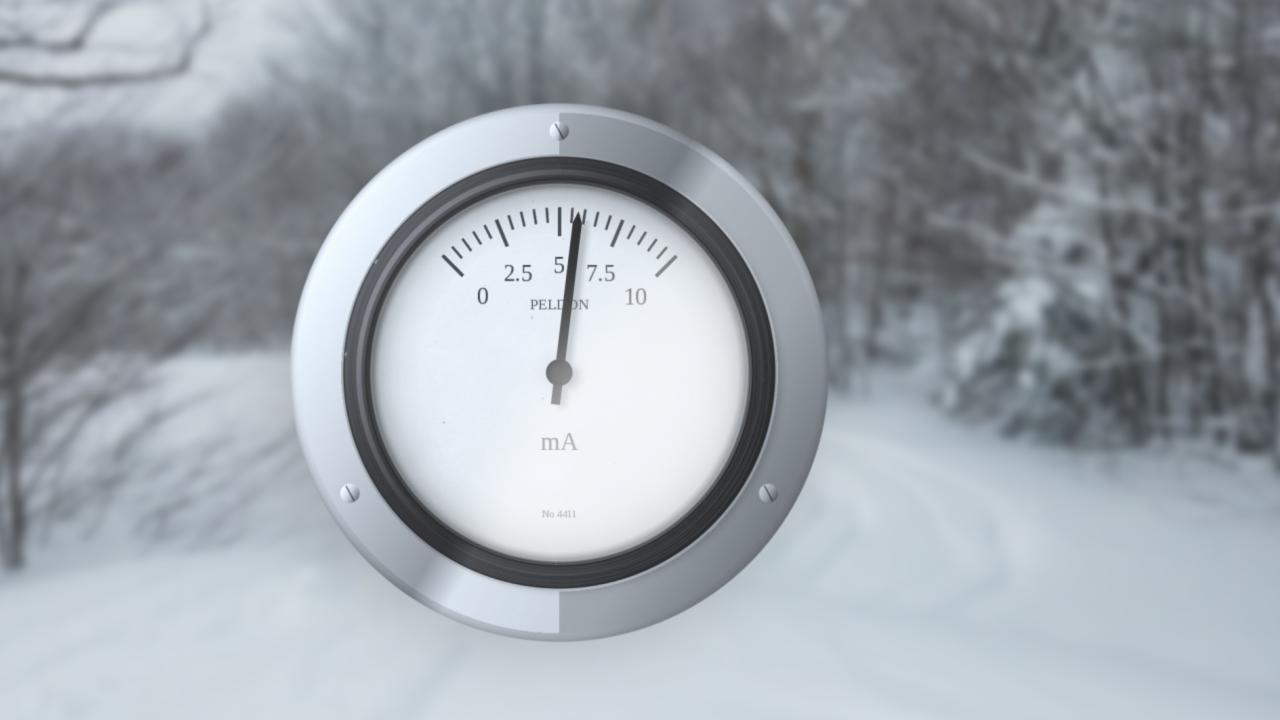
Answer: 5.75 mA
